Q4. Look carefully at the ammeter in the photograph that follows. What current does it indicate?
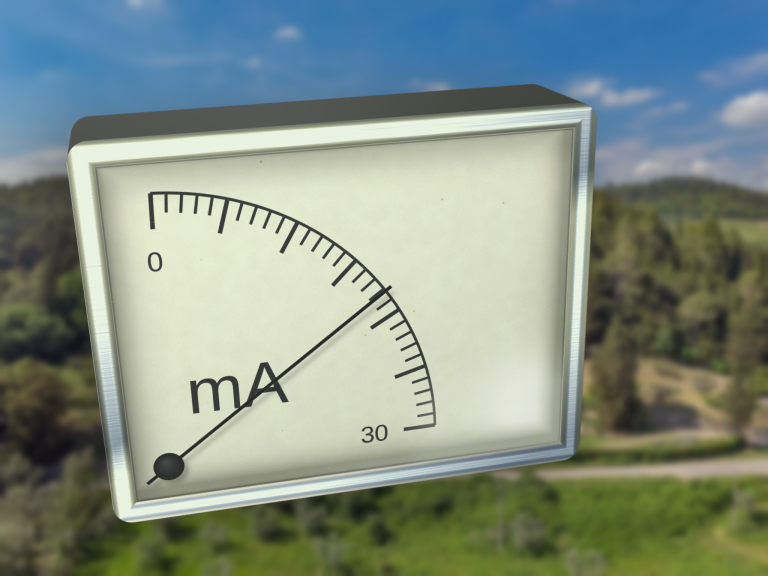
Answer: 18 mA
